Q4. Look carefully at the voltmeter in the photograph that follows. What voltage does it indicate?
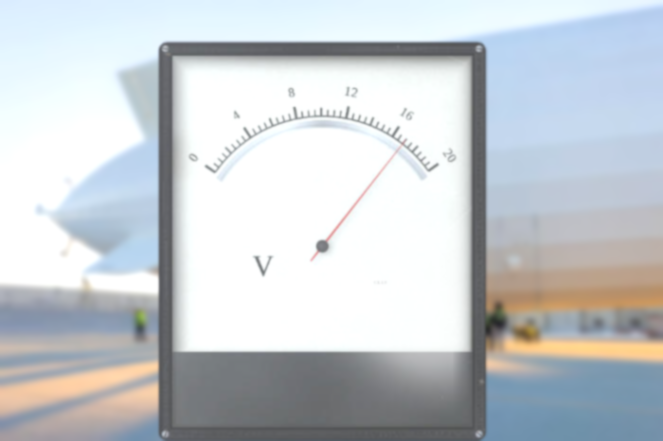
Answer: 17 V
